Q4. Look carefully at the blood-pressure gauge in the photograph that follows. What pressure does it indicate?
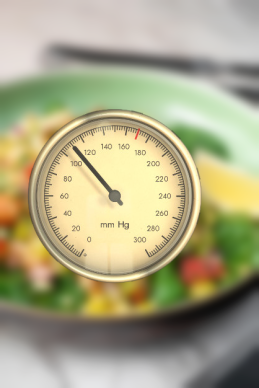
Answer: 110 mmHg
